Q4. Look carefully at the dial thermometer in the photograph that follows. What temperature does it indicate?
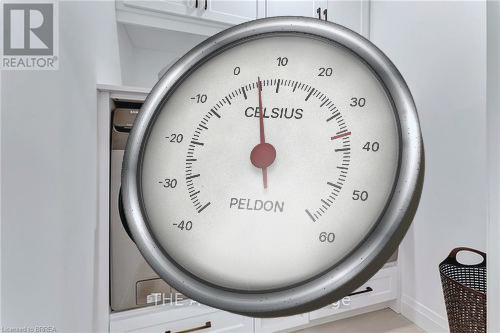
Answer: 5 °C
